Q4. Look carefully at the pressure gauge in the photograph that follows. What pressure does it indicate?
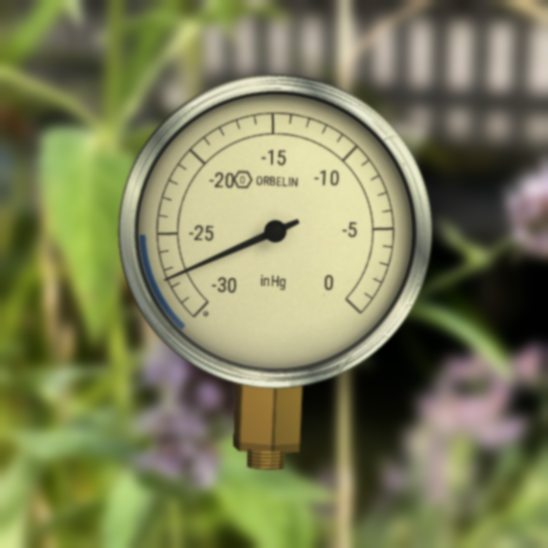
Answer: -27.5 inHg
